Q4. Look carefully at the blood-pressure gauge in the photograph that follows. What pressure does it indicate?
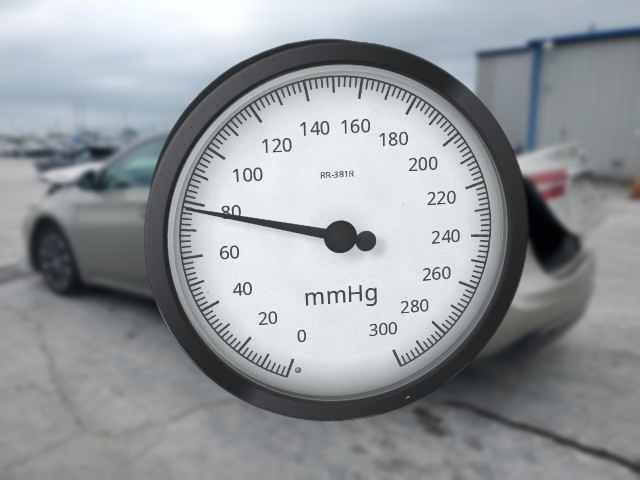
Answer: 78 mmHg
